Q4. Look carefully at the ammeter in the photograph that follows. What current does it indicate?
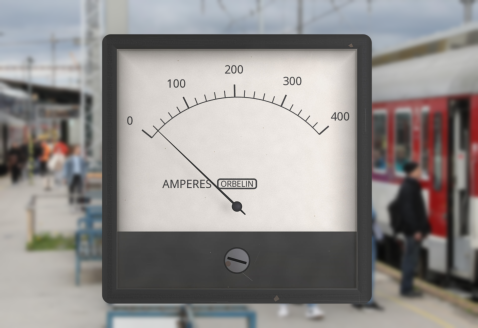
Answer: 20 A
